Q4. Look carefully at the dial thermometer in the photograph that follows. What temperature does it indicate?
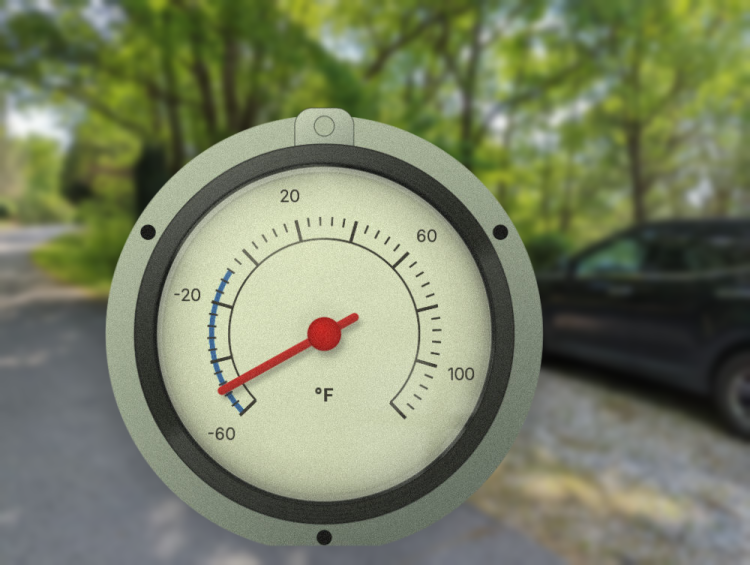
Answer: -50 °F
